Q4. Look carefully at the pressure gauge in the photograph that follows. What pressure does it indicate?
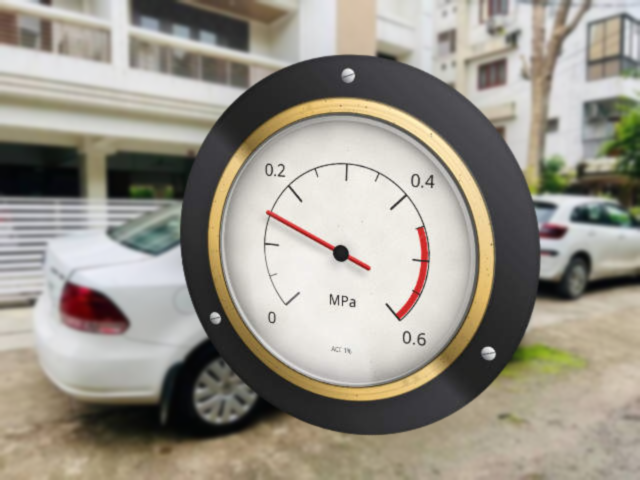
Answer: 0.15 MPa
